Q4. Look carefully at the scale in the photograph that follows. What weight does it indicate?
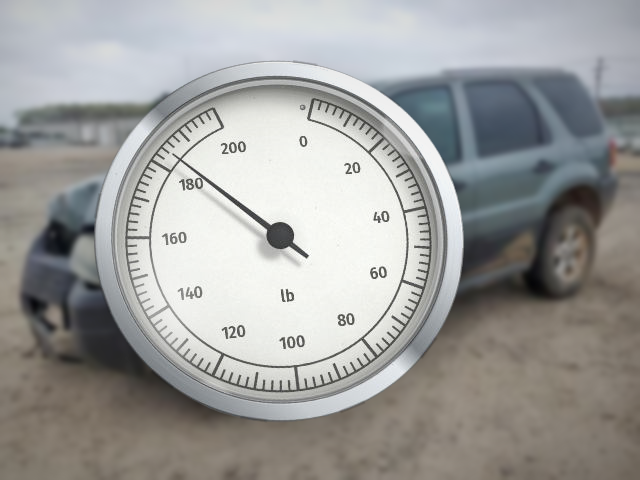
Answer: 184 lb
